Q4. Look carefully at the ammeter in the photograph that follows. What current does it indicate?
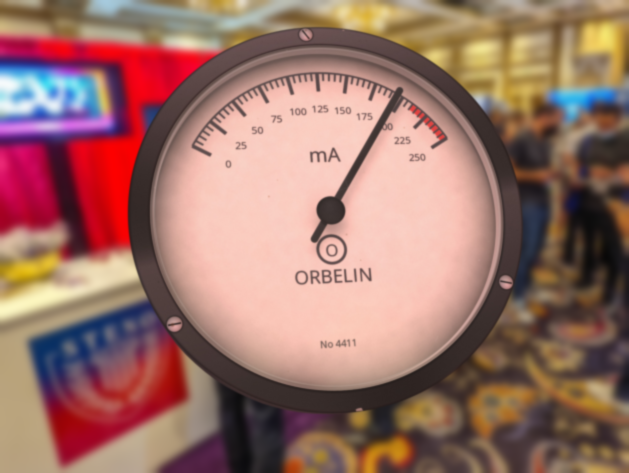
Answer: 195 mA
